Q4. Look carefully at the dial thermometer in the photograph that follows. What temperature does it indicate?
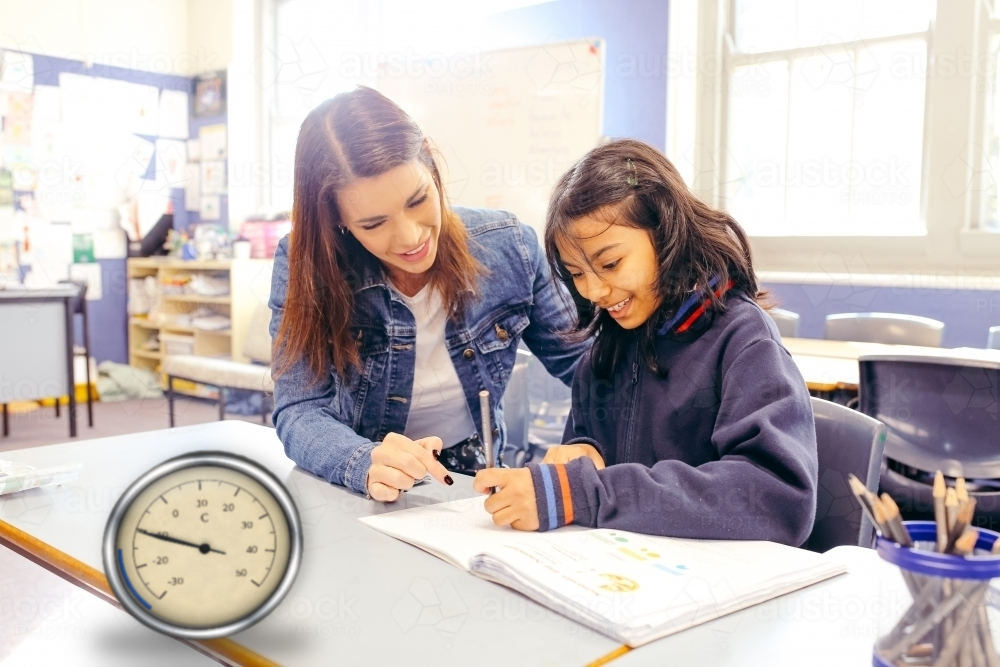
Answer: -10 °C
